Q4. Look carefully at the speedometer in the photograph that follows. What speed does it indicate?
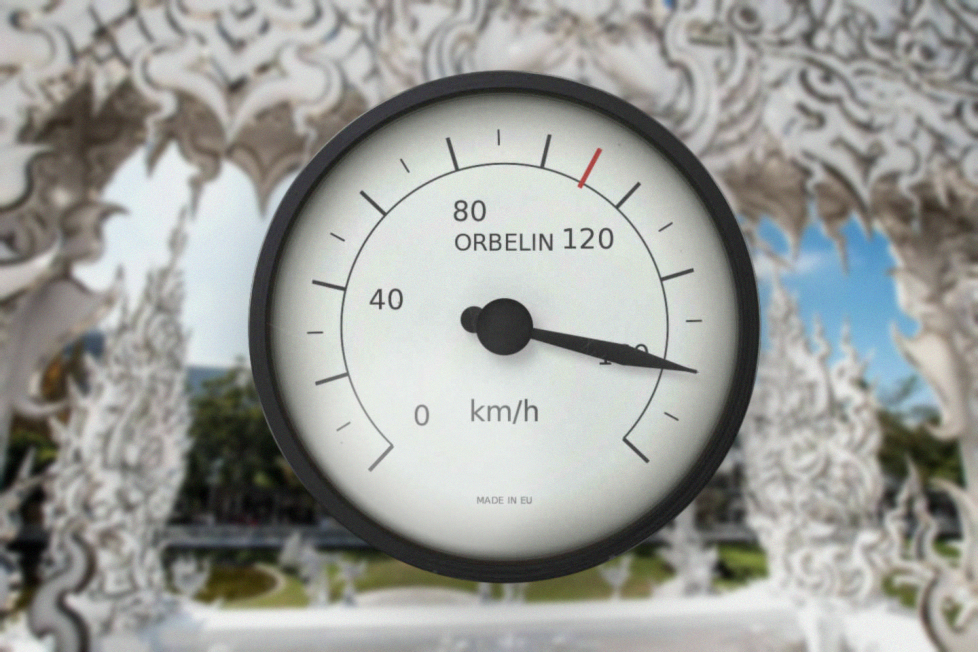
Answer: 160 km/h
